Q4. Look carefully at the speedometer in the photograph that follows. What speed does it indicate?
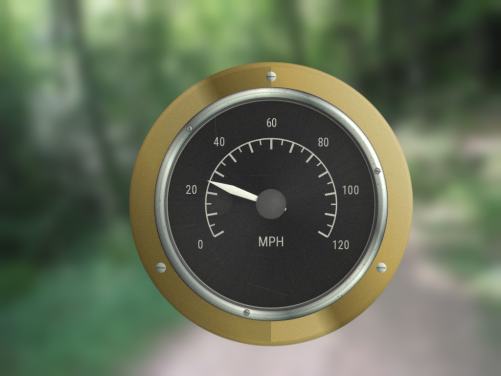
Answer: 25 mph
